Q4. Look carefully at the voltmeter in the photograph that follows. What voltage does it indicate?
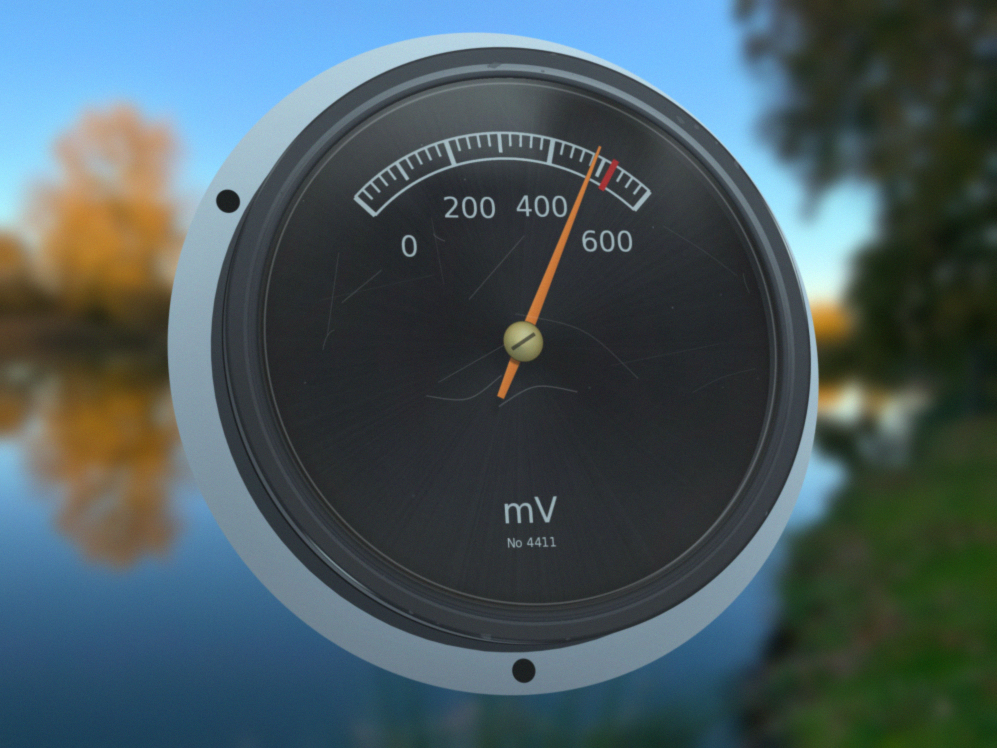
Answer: 480 mV
